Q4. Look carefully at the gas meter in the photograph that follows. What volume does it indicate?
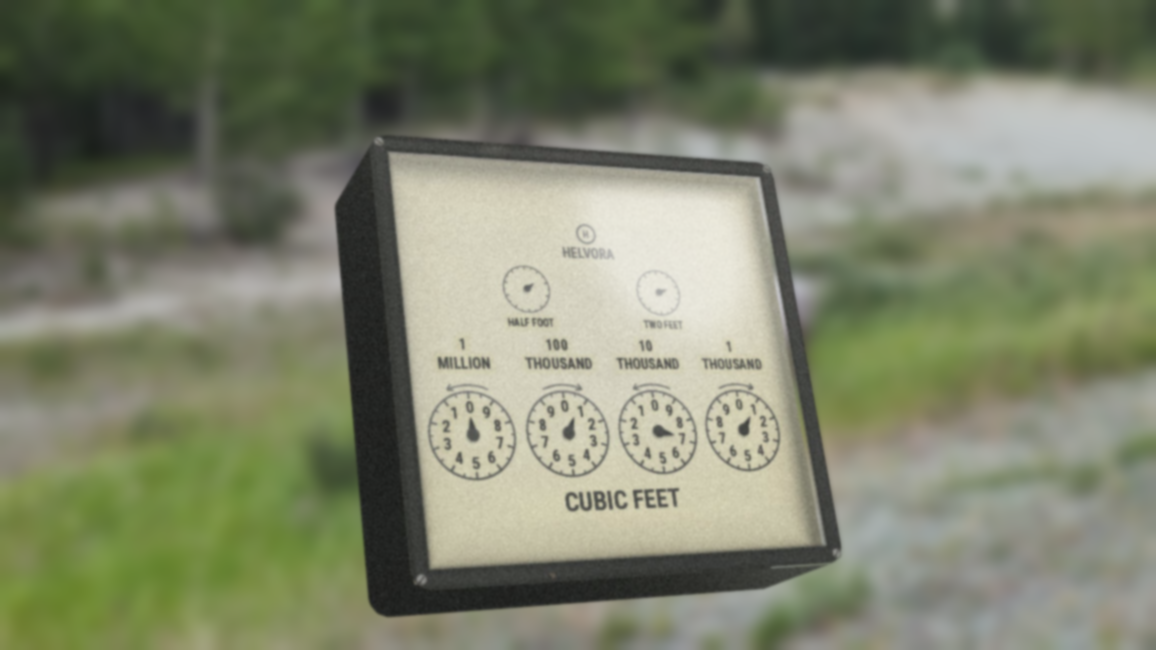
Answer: 7100 ft³
